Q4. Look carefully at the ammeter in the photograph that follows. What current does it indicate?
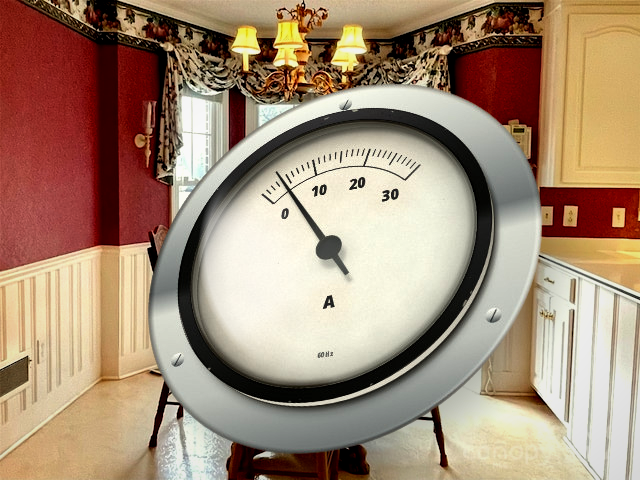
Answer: 4 A
